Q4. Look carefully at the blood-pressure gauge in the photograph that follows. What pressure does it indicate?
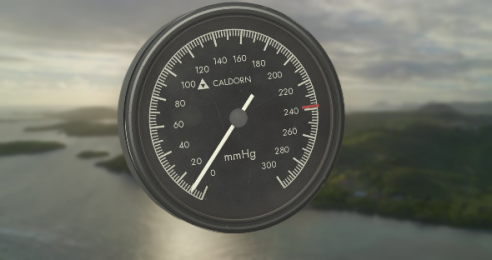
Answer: 10 mmHg
